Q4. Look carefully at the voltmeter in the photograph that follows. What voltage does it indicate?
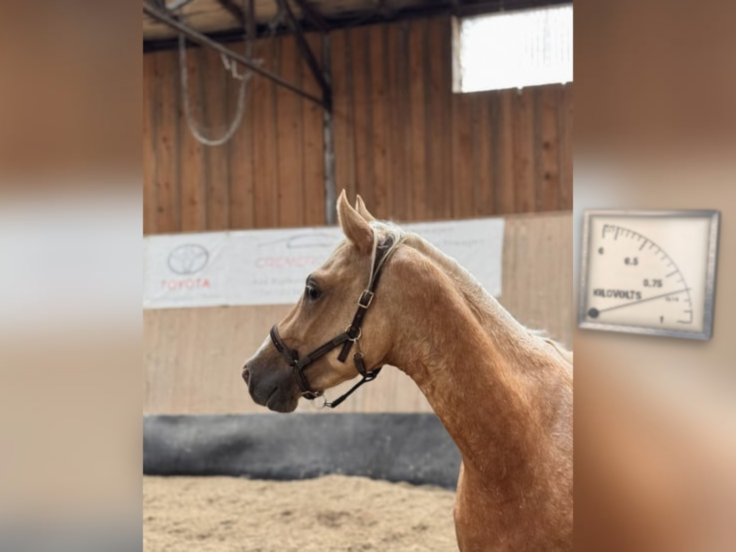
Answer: 0.85 kV
